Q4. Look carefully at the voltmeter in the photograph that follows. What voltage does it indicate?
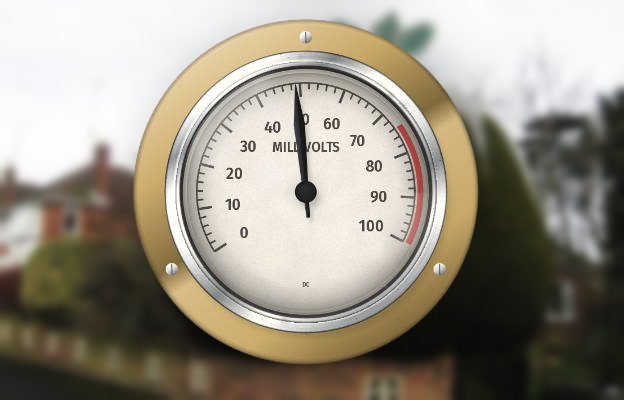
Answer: 49 mV
